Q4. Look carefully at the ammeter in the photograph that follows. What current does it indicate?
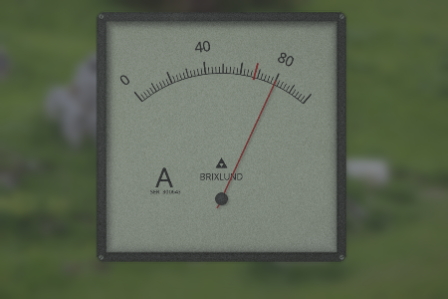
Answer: 80 A
